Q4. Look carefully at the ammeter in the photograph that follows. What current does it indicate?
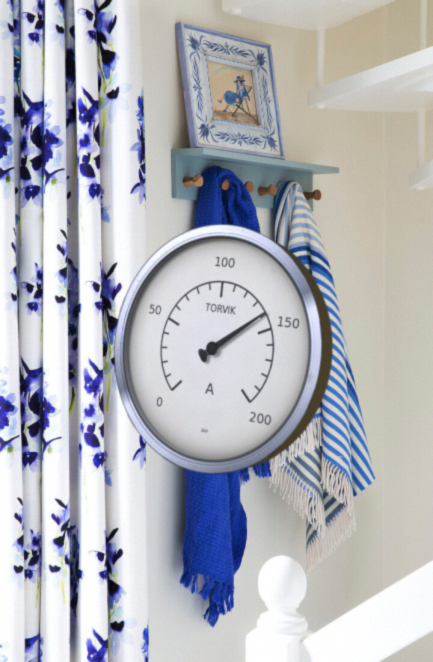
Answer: 140 A
